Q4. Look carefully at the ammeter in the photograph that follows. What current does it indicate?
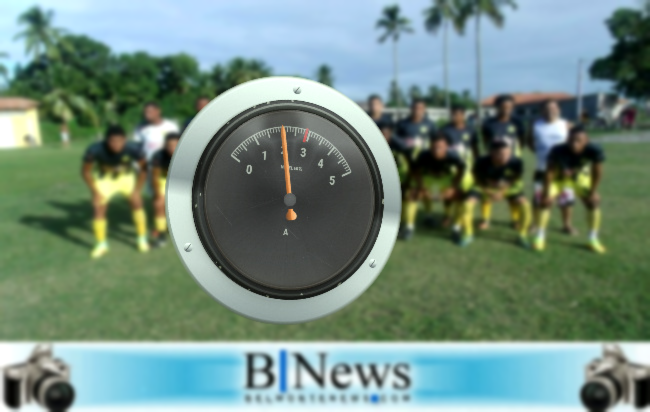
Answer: 2 A
